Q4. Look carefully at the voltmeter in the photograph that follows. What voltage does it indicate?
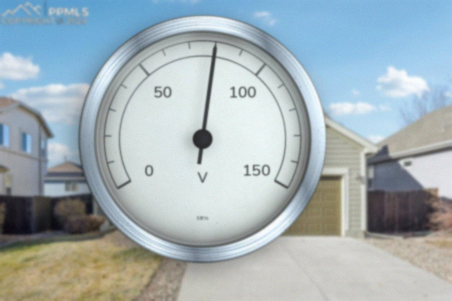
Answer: 80 V
